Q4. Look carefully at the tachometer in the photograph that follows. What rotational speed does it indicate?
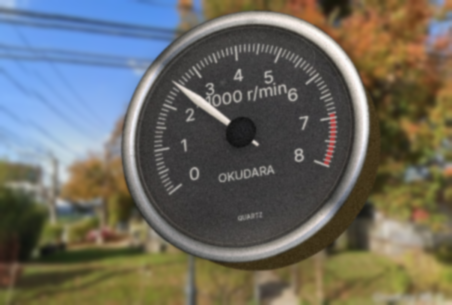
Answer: 2500 rpm
